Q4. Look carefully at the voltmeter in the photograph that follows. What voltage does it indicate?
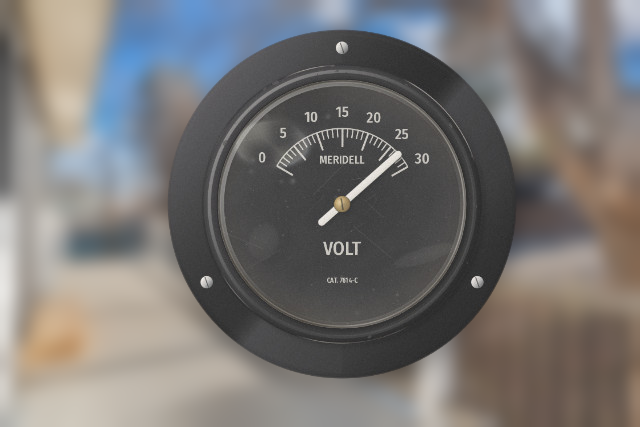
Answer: 27 V
